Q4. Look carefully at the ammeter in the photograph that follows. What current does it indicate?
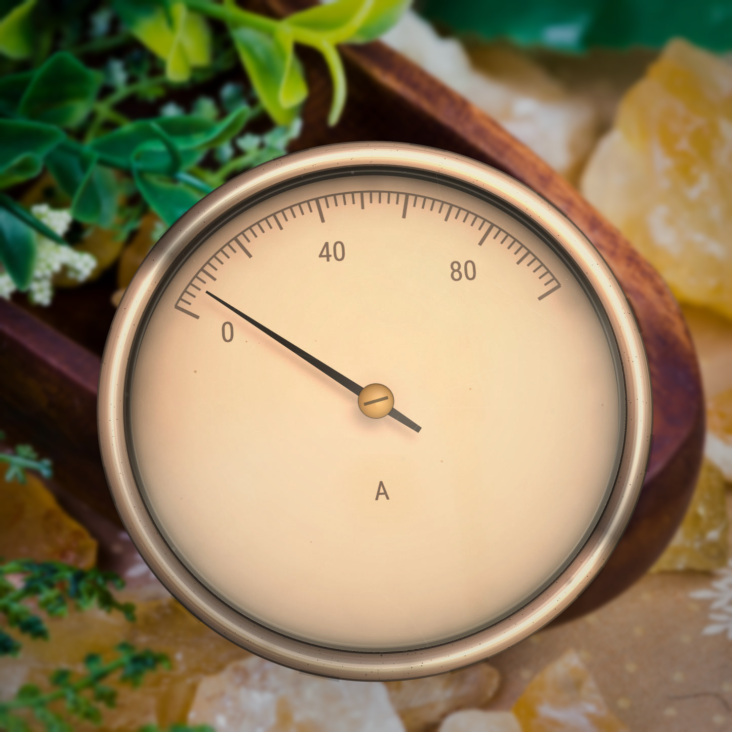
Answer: 6 A
